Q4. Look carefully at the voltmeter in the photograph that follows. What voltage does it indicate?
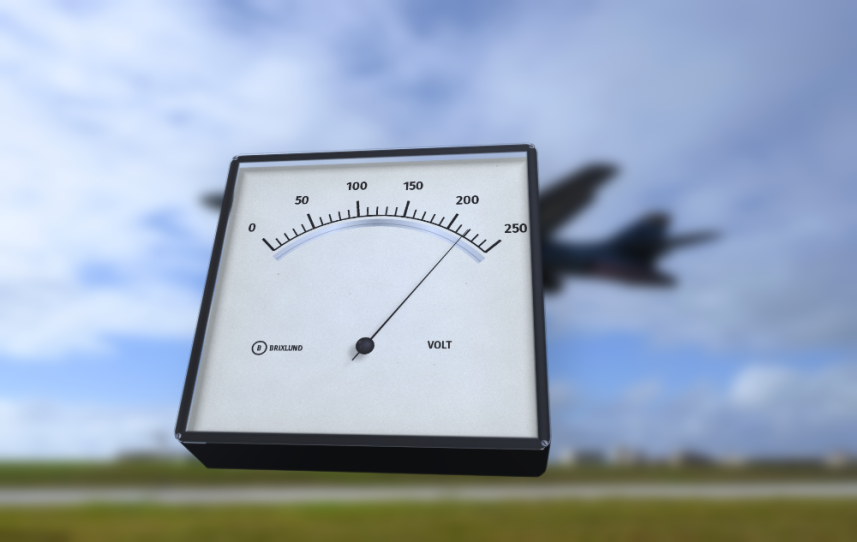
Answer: 220 V
